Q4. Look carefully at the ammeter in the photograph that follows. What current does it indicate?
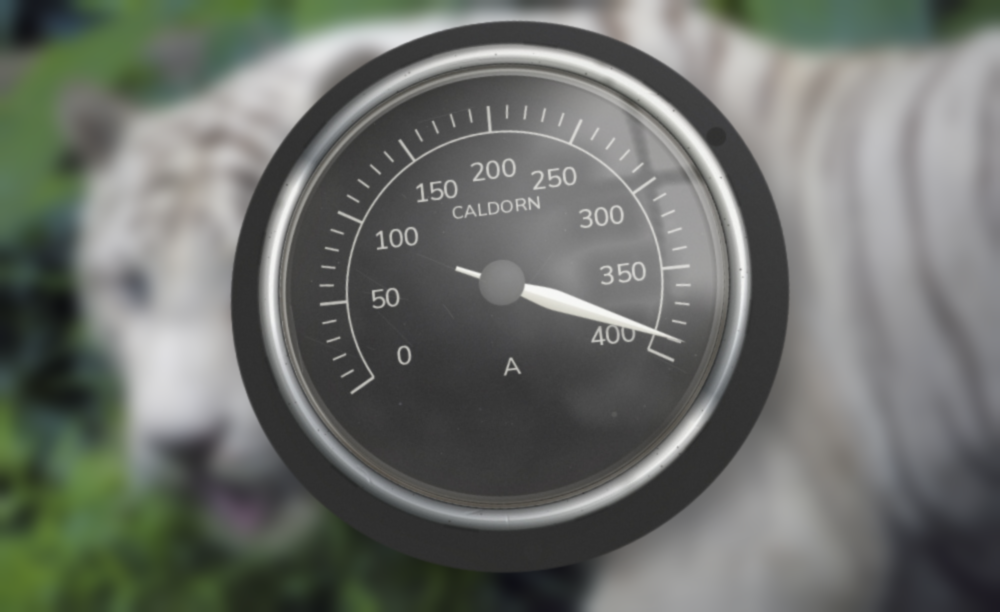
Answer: 390 A
